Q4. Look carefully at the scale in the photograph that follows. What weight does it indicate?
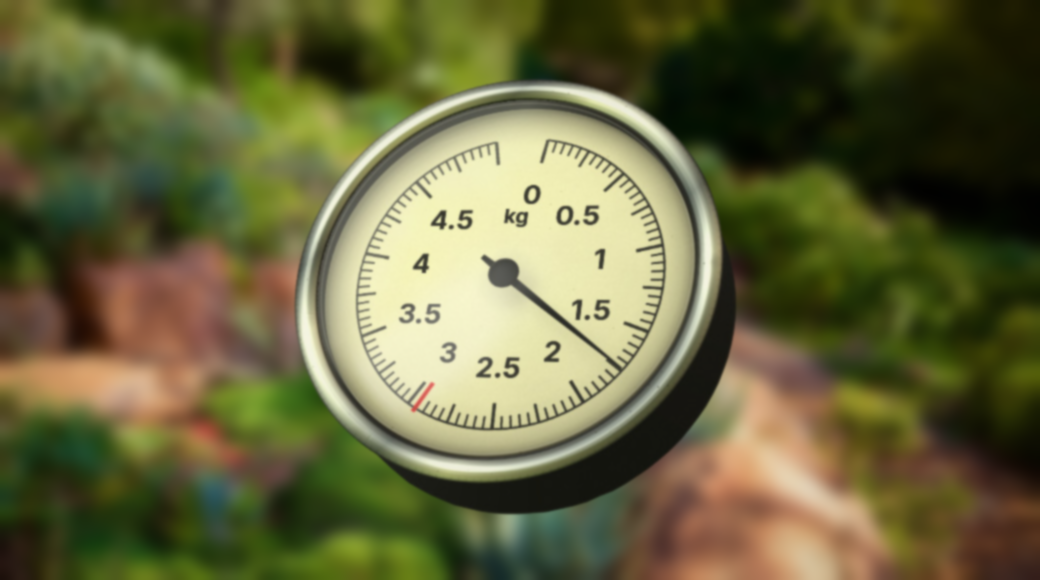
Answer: 1.75 kg
